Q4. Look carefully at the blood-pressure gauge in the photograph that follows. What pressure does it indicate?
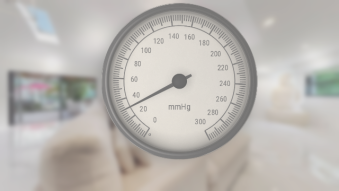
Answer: 30 mmHg
